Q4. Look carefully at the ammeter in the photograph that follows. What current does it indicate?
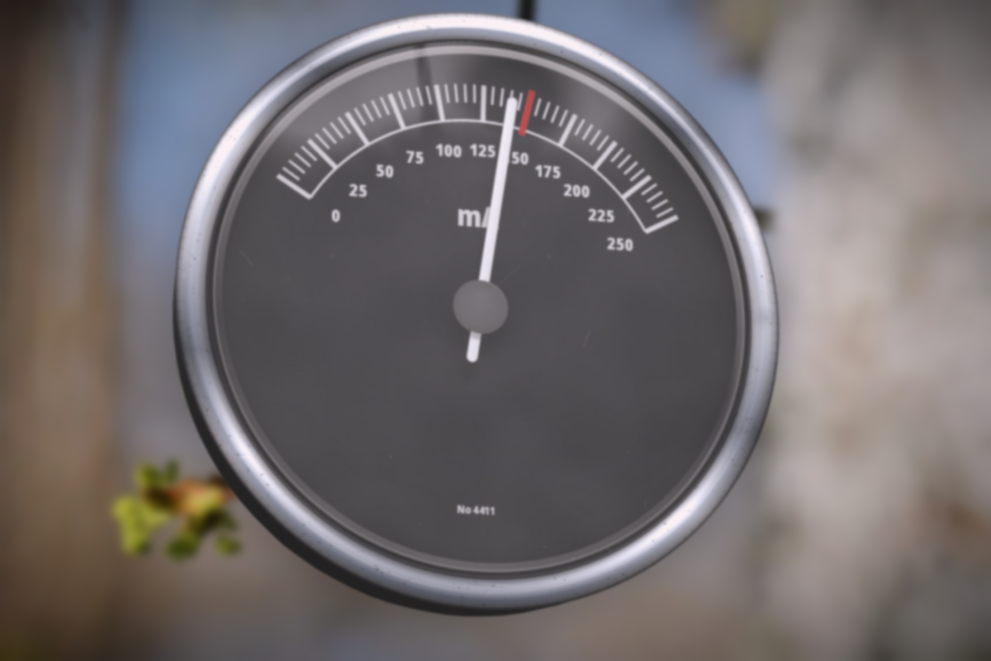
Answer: 140 mA
